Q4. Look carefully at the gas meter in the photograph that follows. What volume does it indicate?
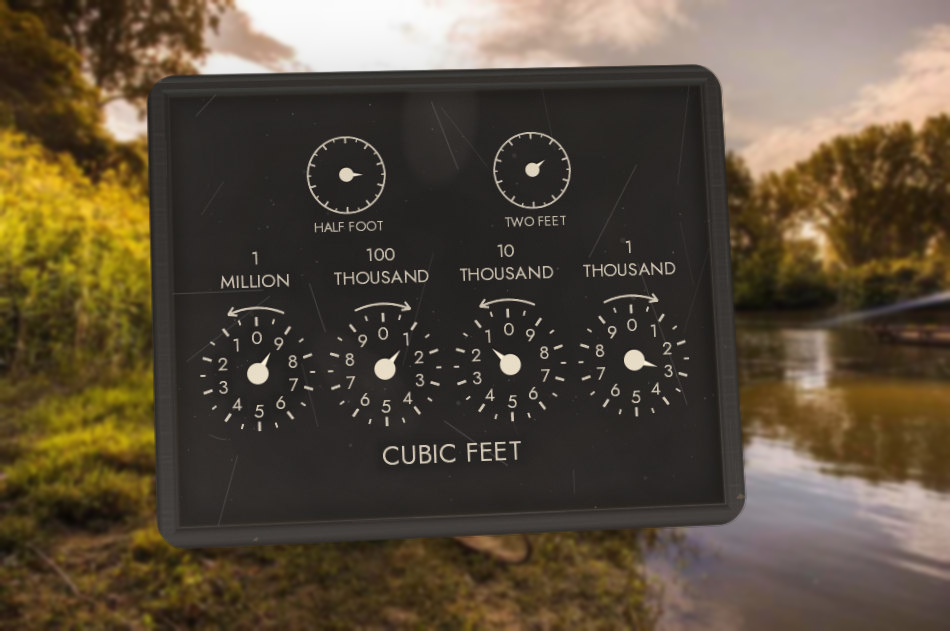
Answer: 911300 ft³
